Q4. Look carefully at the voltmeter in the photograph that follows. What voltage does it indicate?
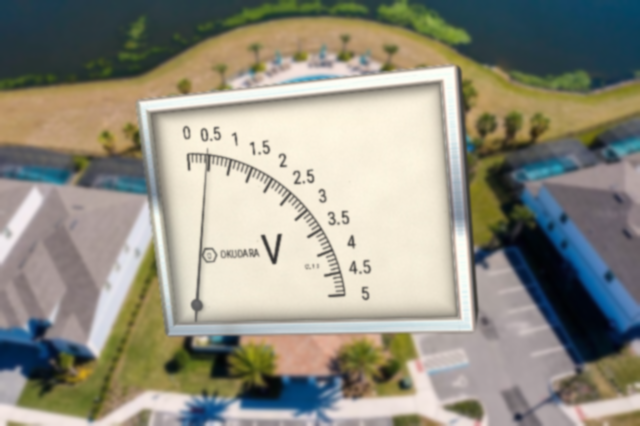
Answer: 0.5 V
